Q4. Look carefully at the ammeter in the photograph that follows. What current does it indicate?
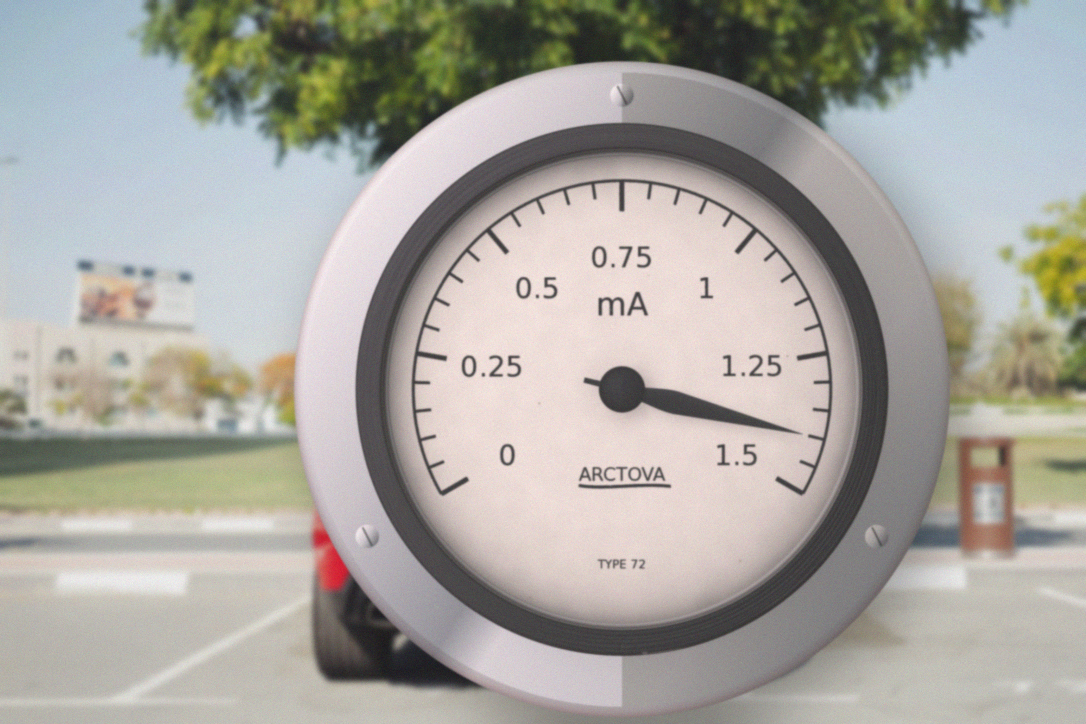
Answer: 1.4 mA
